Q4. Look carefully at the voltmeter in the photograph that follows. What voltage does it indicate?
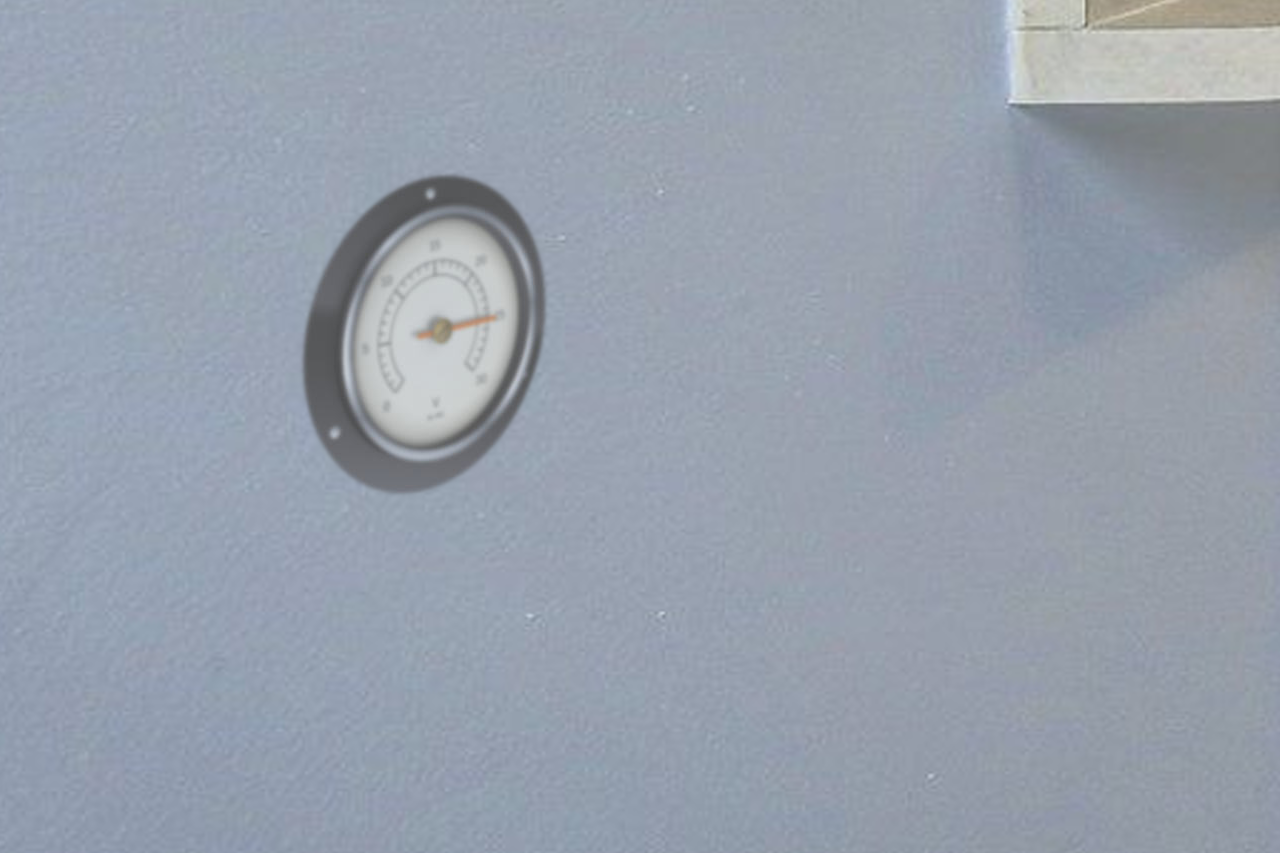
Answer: 25 V
